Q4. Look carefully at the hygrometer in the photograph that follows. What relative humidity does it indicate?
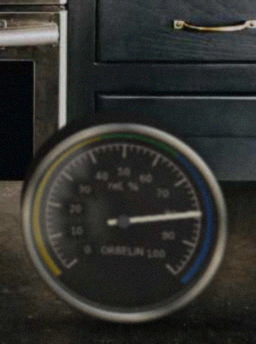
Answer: 80 %
